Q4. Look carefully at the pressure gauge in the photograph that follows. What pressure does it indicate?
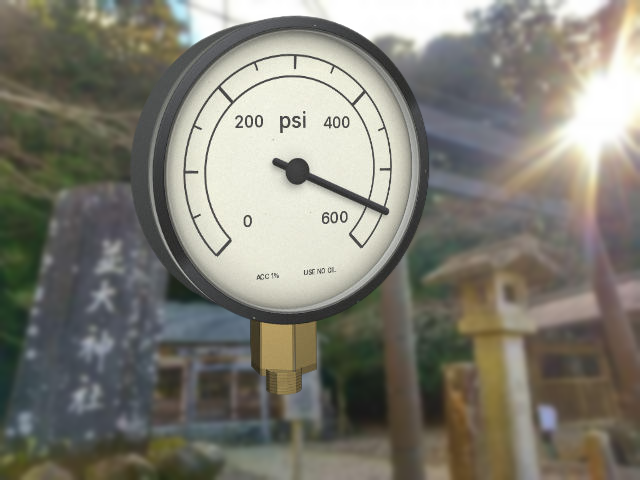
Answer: 550 psi
